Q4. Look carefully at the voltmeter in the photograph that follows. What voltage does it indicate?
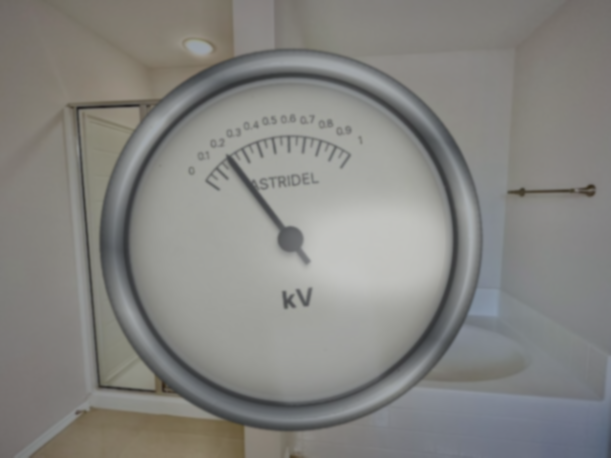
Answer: 0.2 kV
